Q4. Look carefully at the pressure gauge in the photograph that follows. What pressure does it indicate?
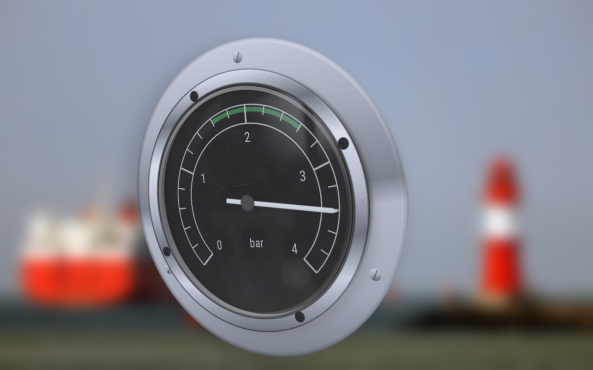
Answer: 3.4 bar
